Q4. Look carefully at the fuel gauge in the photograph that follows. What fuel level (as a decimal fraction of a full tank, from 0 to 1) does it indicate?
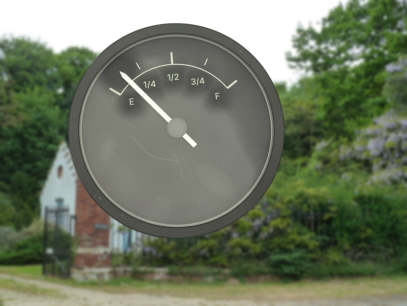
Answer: 0.125
